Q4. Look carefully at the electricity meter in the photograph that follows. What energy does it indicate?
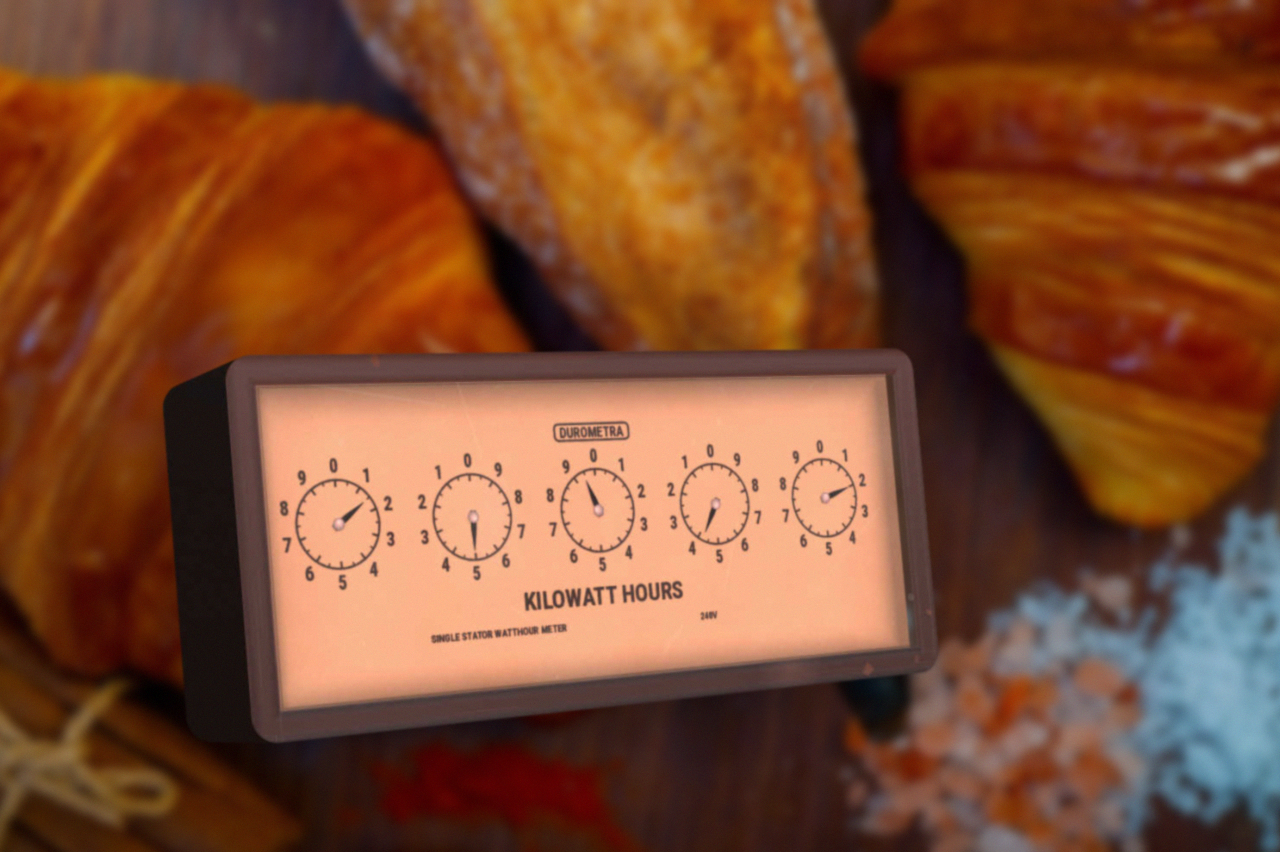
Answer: 14942 kWh
